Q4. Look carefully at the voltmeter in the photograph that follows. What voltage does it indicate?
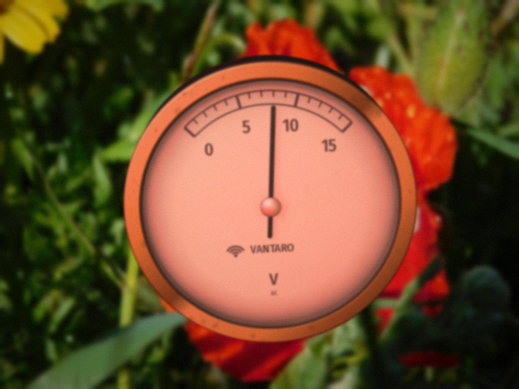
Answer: 8 V
